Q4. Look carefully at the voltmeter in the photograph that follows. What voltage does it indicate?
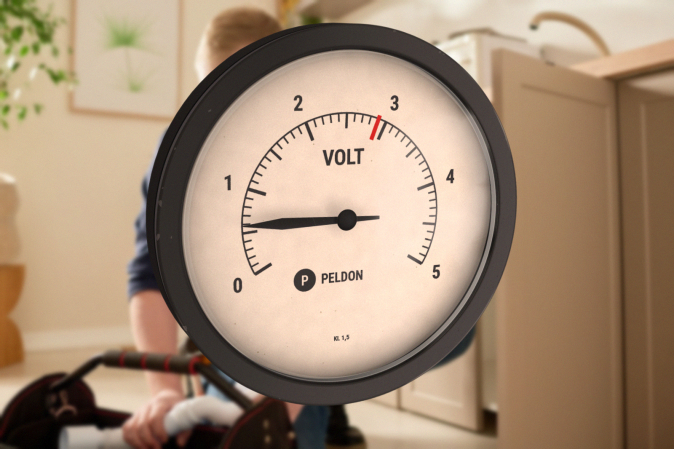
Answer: 0.6 V
